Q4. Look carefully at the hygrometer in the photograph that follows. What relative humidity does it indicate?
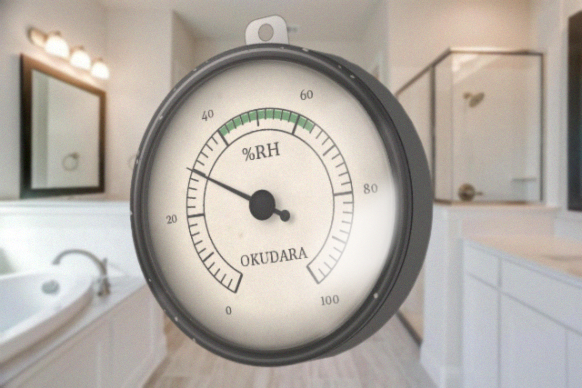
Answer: 30 %
